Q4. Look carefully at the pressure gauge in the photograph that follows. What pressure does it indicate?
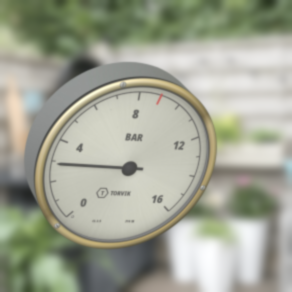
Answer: 3 bar
